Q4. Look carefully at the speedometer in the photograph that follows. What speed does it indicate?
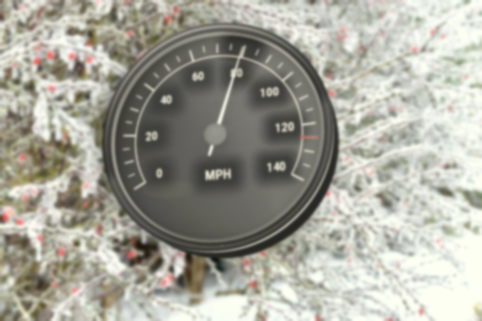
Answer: 80 mph
